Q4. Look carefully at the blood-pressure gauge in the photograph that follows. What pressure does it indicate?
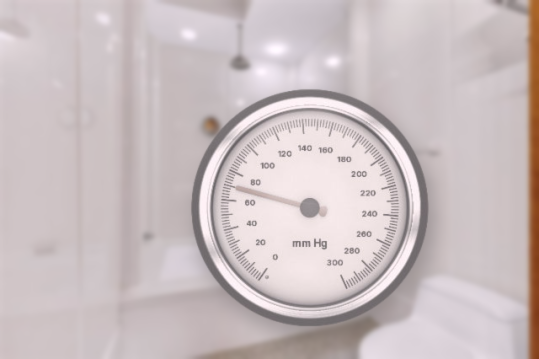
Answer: 70 mmHg
